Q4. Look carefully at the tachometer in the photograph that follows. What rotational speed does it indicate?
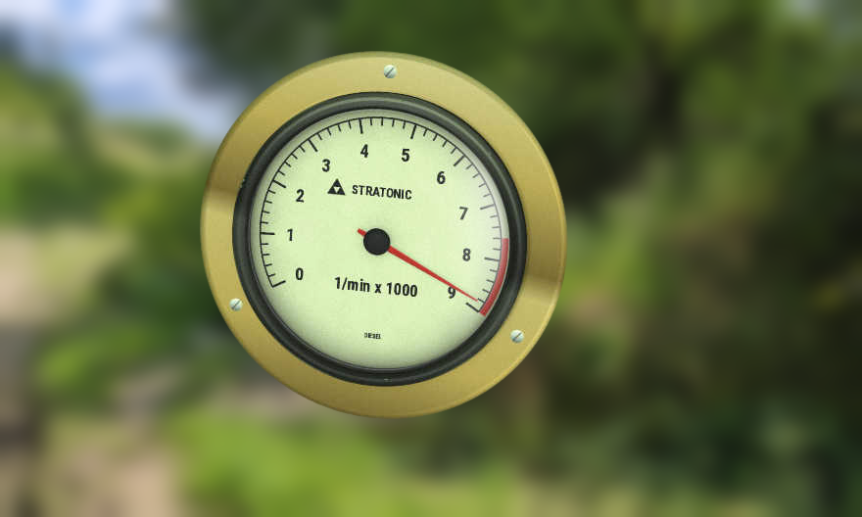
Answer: 8800 rpm
